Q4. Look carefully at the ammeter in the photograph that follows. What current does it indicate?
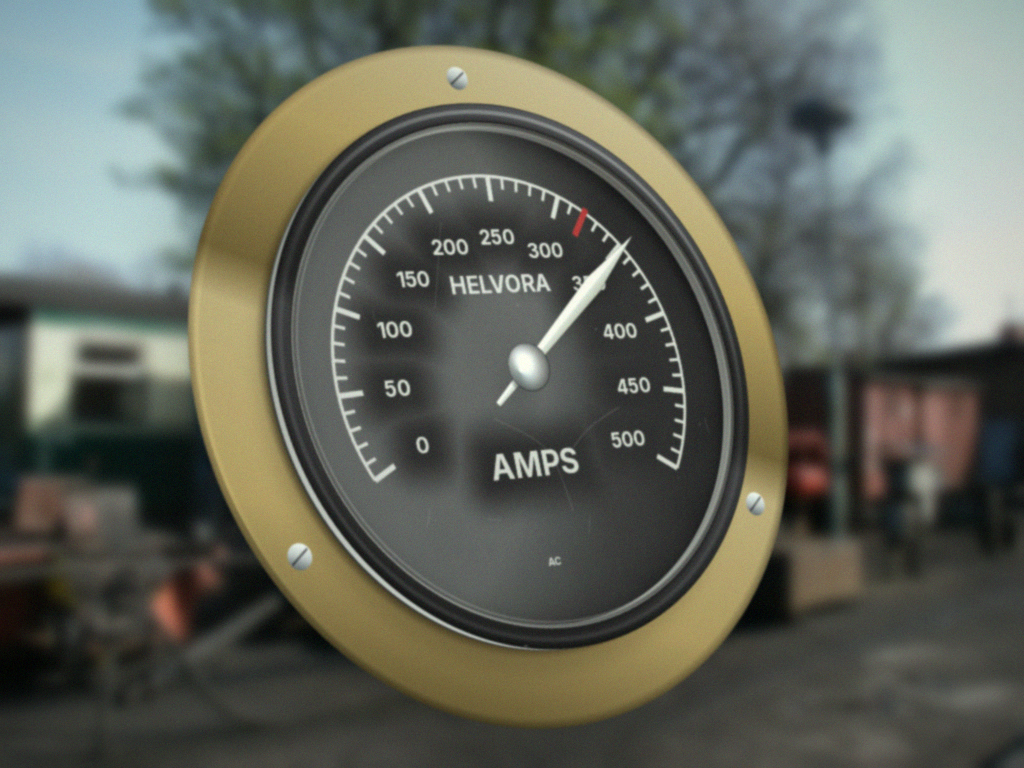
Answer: 350 A
